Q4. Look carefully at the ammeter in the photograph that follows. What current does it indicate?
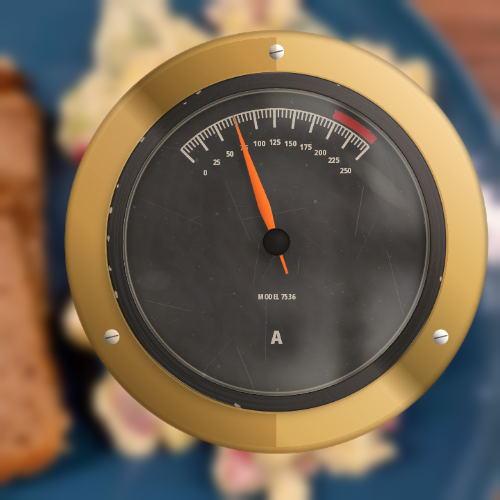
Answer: 75 A
